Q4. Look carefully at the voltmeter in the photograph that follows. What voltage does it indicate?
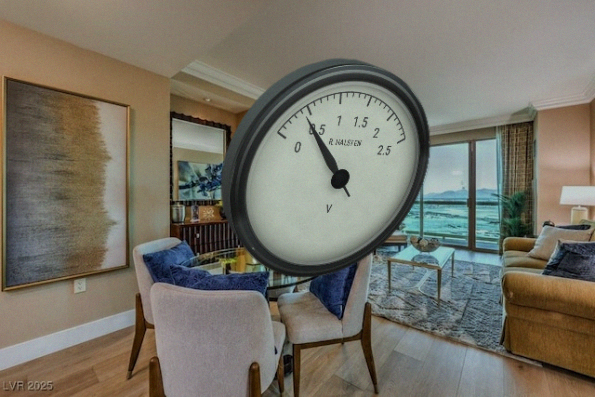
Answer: 0.4 V
